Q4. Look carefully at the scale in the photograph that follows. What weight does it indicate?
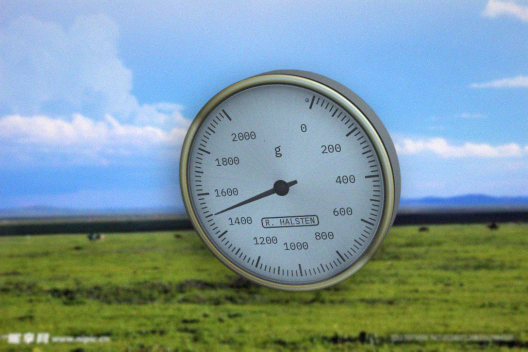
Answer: 1500 g
